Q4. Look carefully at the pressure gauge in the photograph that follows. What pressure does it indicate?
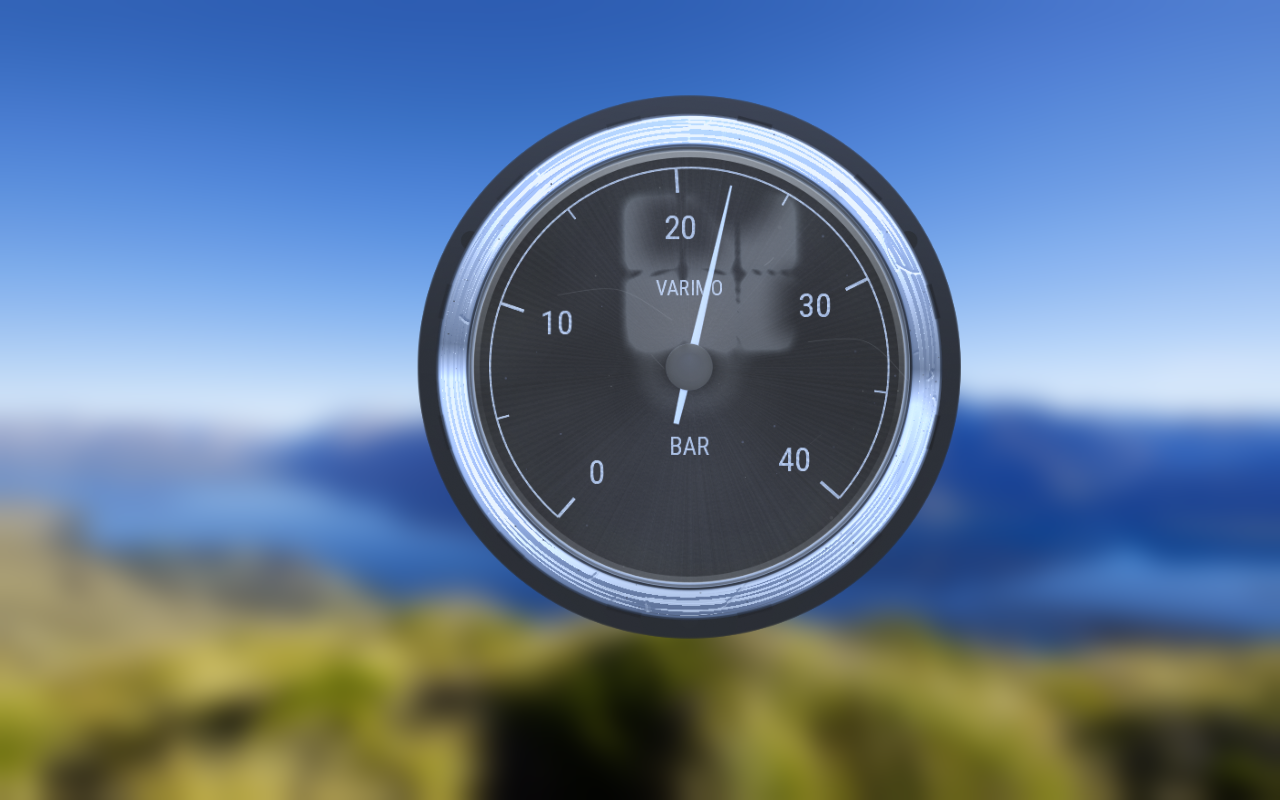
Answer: 22.5 bar
